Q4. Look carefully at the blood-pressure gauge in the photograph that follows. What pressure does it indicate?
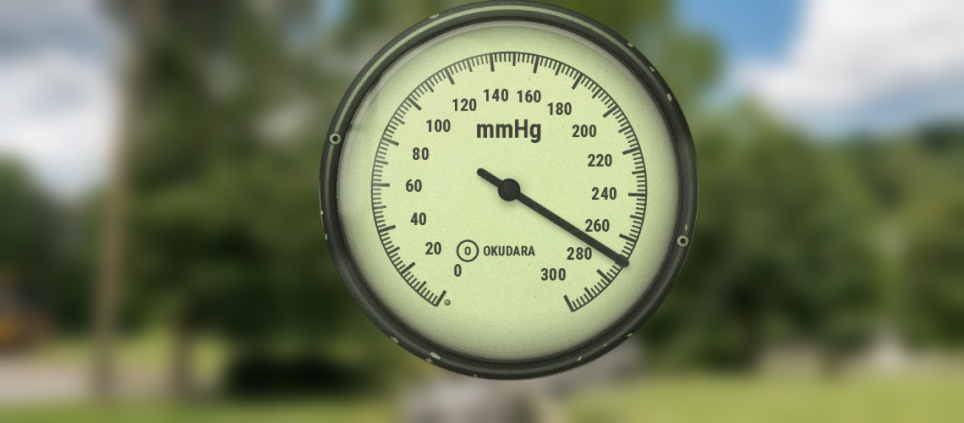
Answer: 270 mmHg
